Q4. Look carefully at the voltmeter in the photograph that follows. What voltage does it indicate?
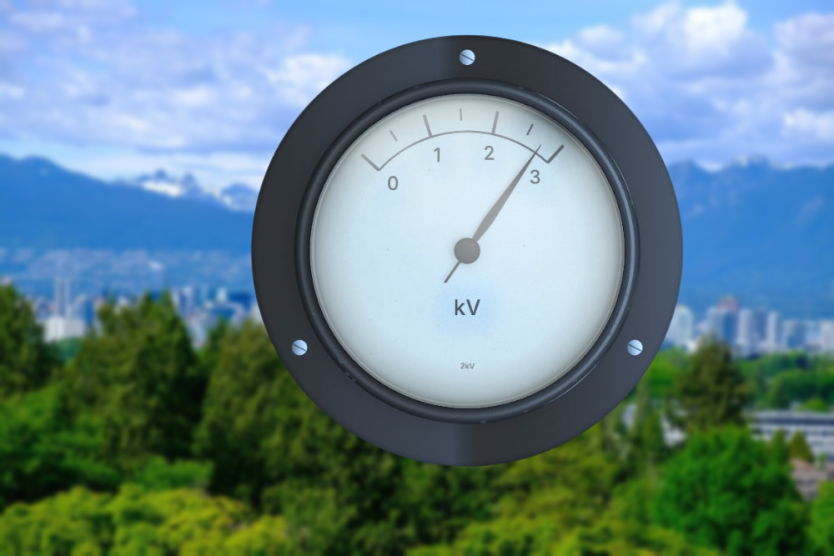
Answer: 2.75 kV
